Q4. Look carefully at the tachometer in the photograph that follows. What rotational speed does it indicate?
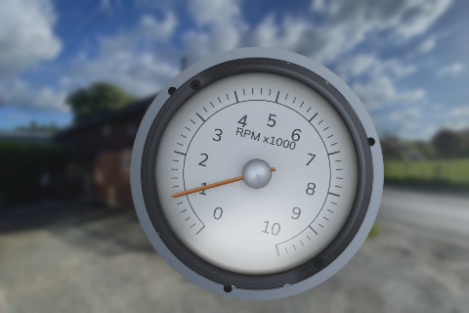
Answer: 1000 rpm
